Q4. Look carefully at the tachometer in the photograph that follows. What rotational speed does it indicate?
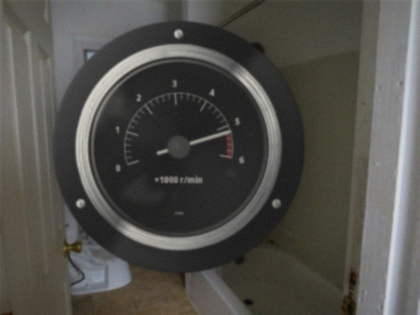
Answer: 5200 rpm
